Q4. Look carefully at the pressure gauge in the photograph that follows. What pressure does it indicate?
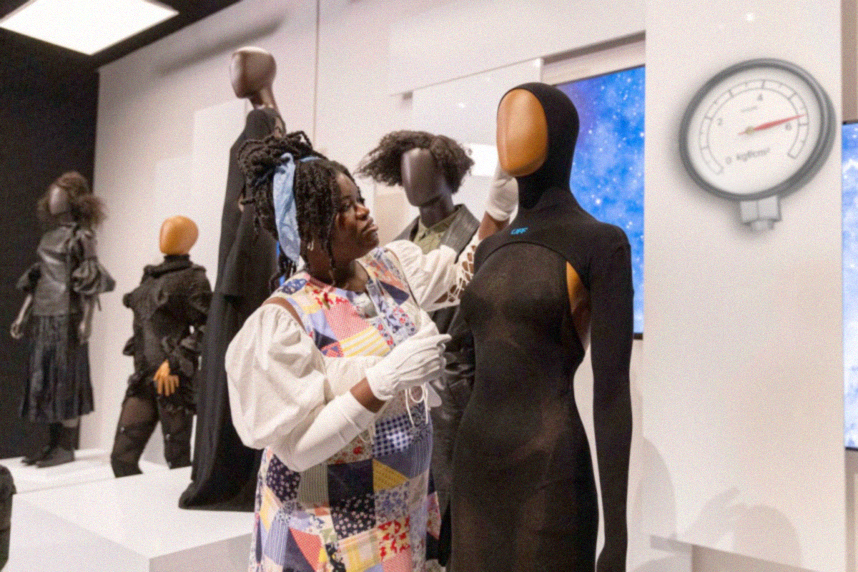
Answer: 5.75 kg/cm²
